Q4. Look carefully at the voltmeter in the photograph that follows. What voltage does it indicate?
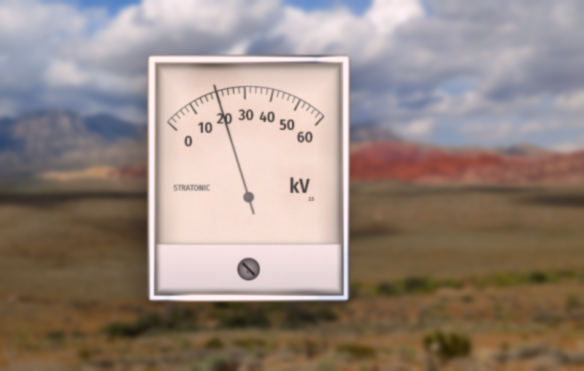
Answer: 20 kV
